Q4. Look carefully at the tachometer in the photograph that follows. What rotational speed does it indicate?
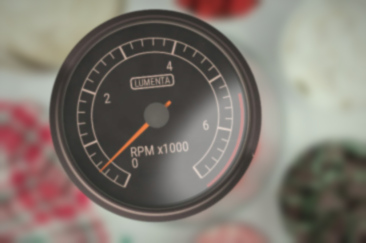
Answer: 500 rpm
